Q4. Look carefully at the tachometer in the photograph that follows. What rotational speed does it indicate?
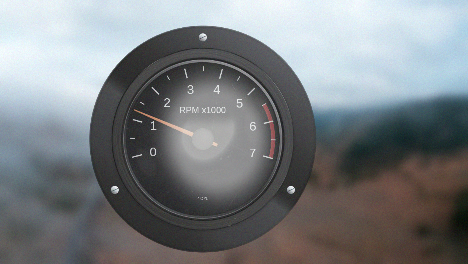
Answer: 1250 rpm
